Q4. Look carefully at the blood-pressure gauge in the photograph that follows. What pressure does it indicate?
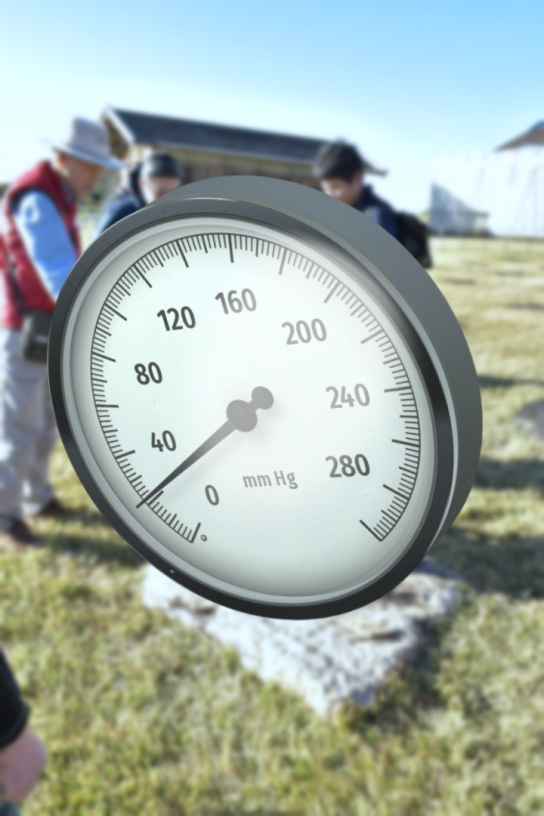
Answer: 22 mmHg
